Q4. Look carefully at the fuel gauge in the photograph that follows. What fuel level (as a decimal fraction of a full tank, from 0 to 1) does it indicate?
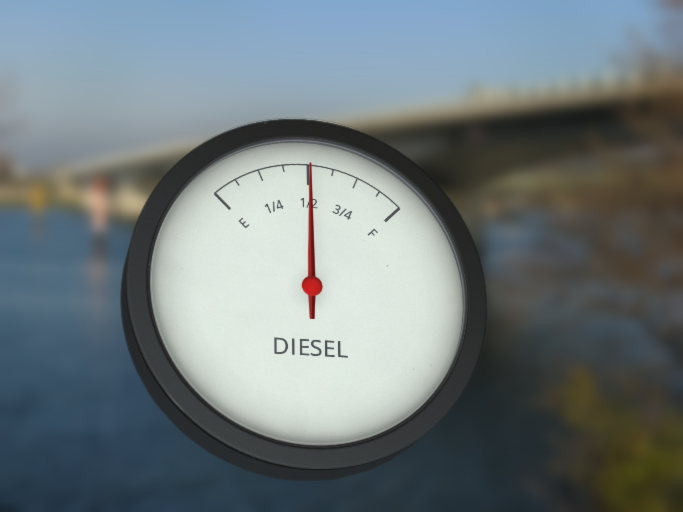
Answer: 0.5
